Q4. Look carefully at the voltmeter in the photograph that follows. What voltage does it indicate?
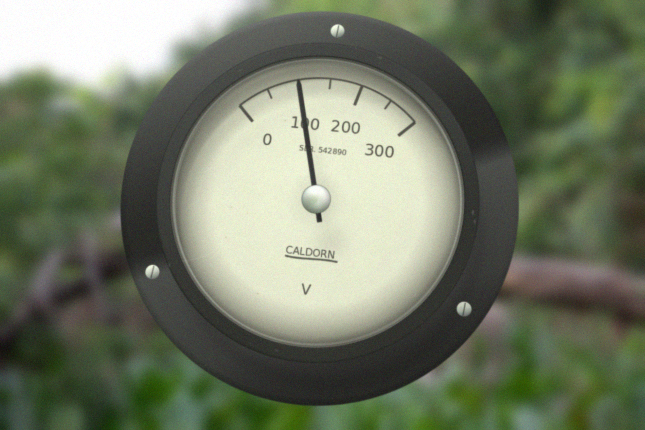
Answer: 100 V
